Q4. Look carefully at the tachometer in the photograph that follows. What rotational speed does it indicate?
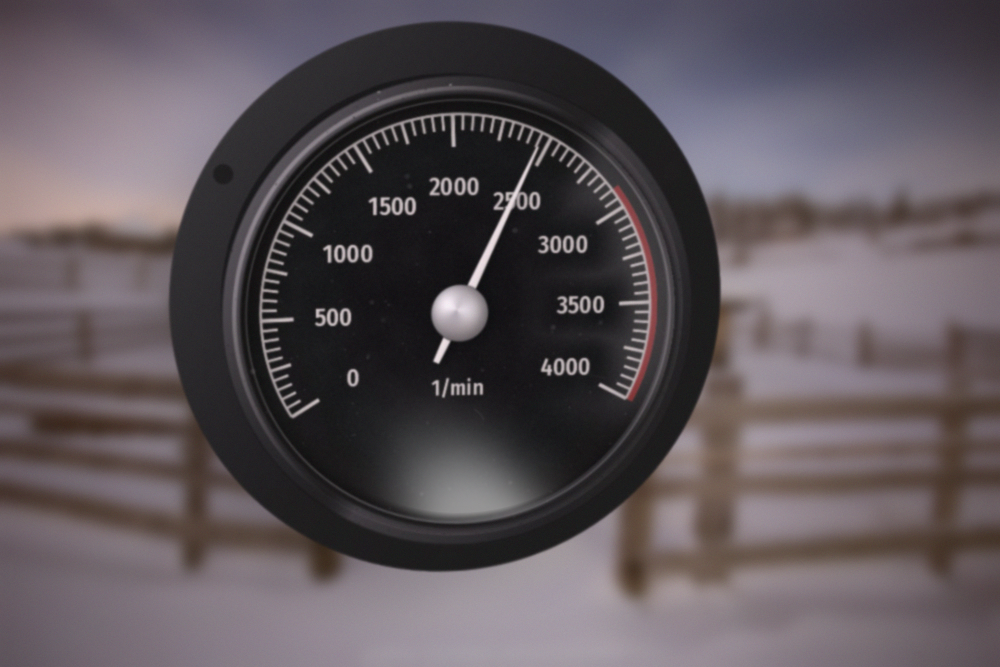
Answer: 2450 rpm
